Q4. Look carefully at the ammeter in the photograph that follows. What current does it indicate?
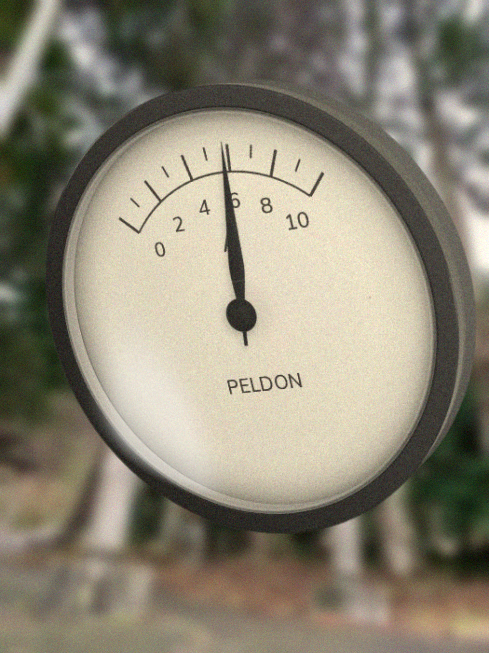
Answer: 6 A
